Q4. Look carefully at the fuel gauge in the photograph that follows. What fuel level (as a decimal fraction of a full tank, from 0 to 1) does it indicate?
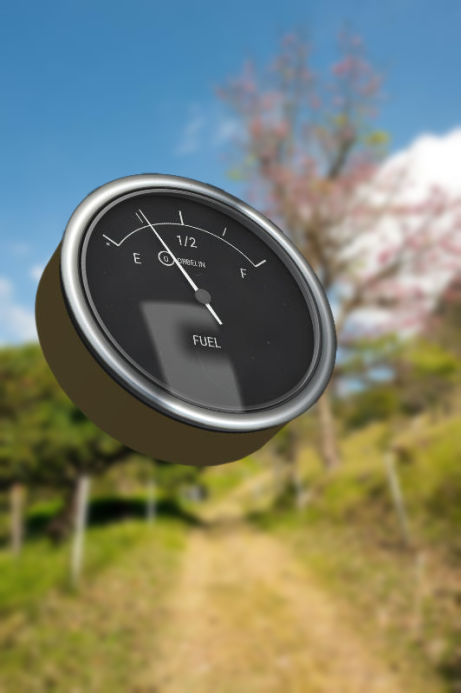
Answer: 0.25
